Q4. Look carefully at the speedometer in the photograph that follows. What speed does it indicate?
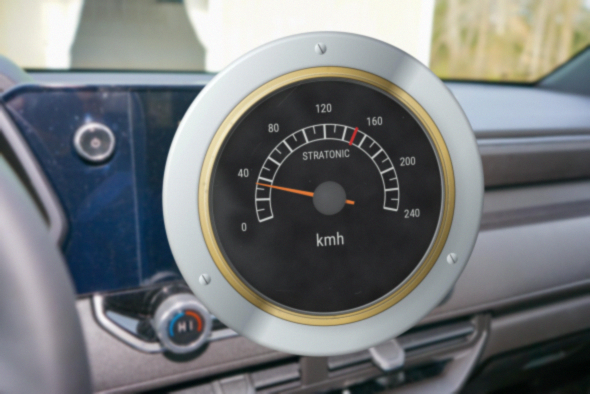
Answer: 35 km/h
